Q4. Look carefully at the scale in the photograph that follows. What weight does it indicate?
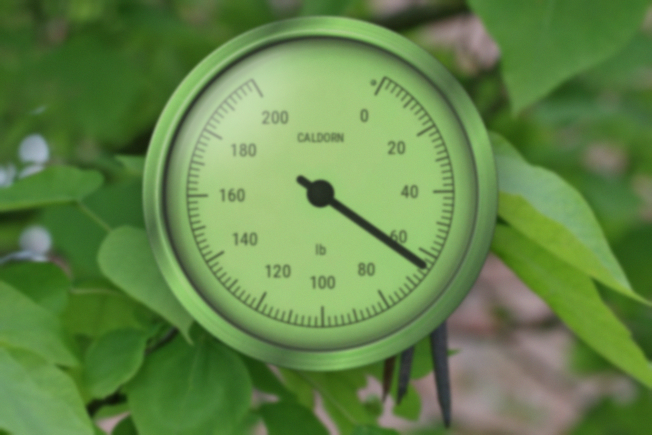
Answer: 64 lb
